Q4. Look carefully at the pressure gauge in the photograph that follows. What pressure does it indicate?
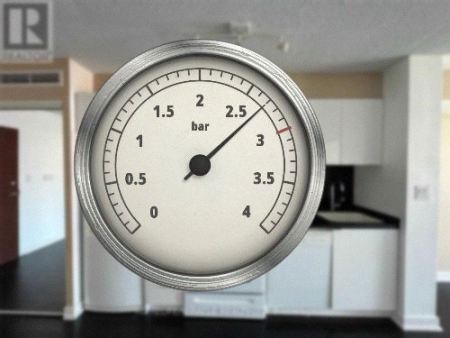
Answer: 2.7 bar
